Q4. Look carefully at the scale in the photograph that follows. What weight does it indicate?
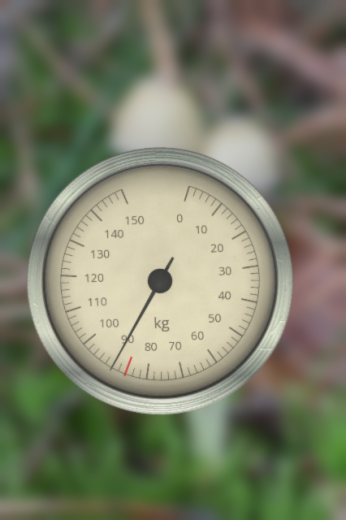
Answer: 90 kg
